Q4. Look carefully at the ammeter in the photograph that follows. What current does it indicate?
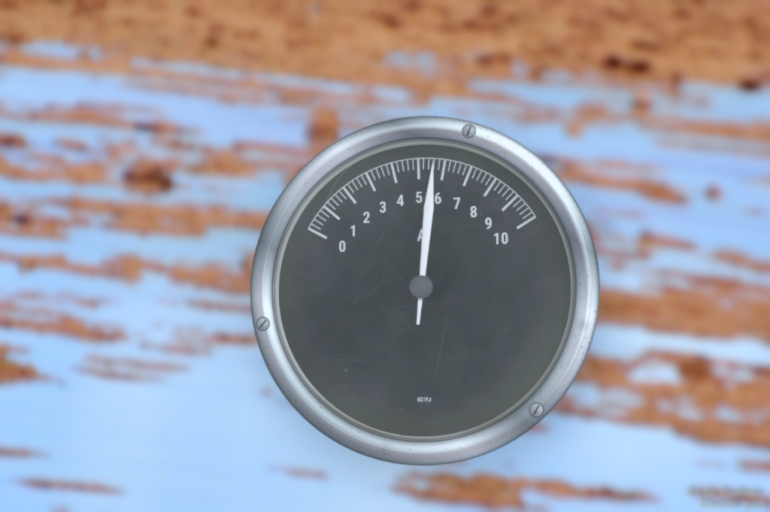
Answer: 5.6 A
